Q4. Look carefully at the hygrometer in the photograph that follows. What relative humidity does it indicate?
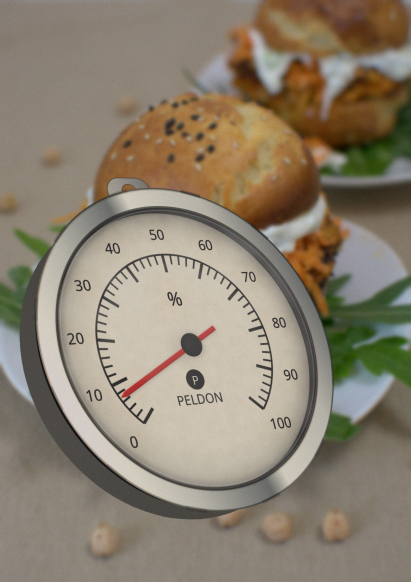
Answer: 7 %
